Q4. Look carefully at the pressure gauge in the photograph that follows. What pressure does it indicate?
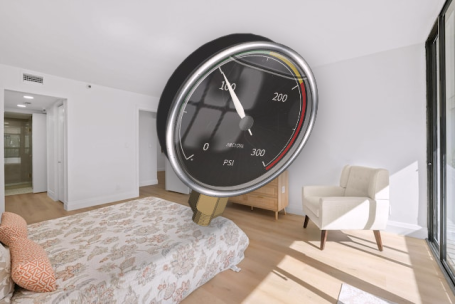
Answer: 100 psi
